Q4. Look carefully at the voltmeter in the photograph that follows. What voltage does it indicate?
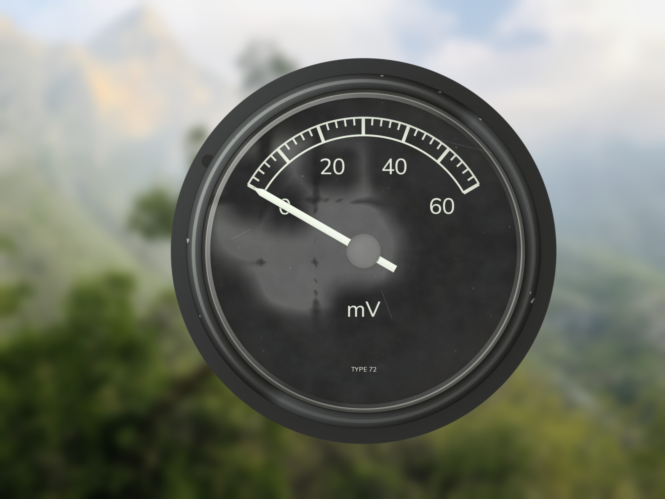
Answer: 0 mV
